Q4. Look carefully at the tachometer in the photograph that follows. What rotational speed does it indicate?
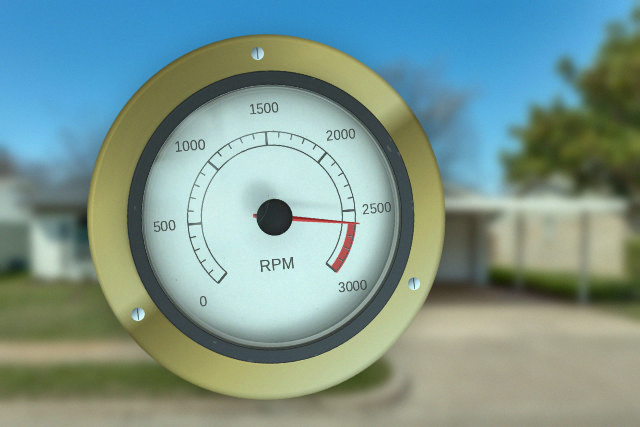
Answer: 2600 rpm
